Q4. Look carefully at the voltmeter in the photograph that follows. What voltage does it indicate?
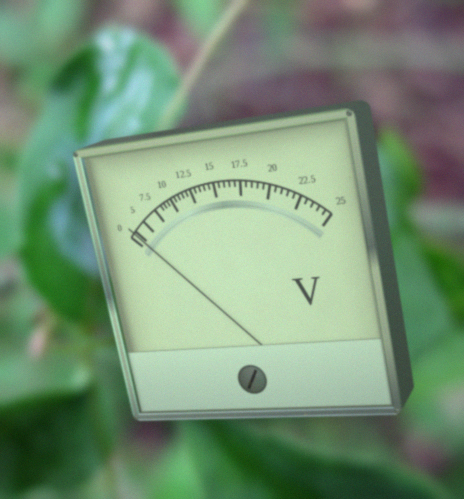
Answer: 2.5 V
